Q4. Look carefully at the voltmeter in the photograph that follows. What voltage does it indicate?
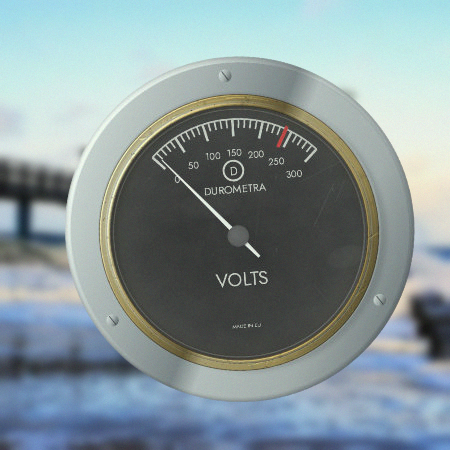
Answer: 10 V
